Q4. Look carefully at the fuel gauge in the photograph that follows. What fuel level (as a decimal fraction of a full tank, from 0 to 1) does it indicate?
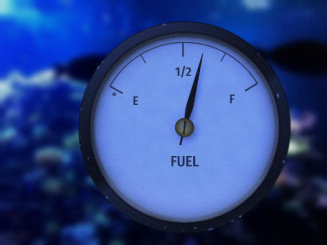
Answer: 0.625
